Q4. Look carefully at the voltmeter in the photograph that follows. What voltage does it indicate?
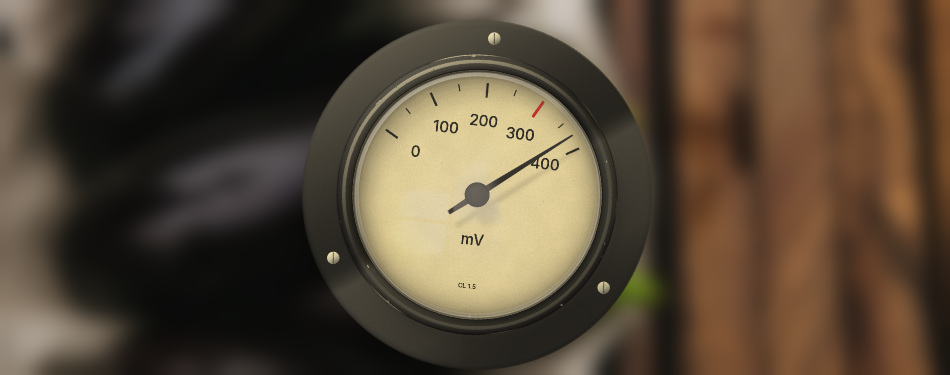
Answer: 375 mV
